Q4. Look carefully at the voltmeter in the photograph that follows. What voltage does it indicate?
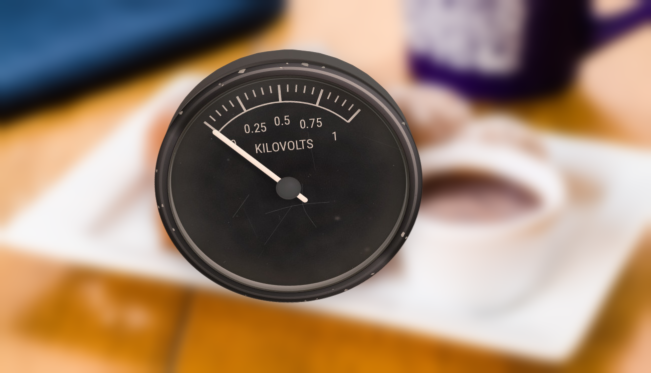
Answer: 0 kV
